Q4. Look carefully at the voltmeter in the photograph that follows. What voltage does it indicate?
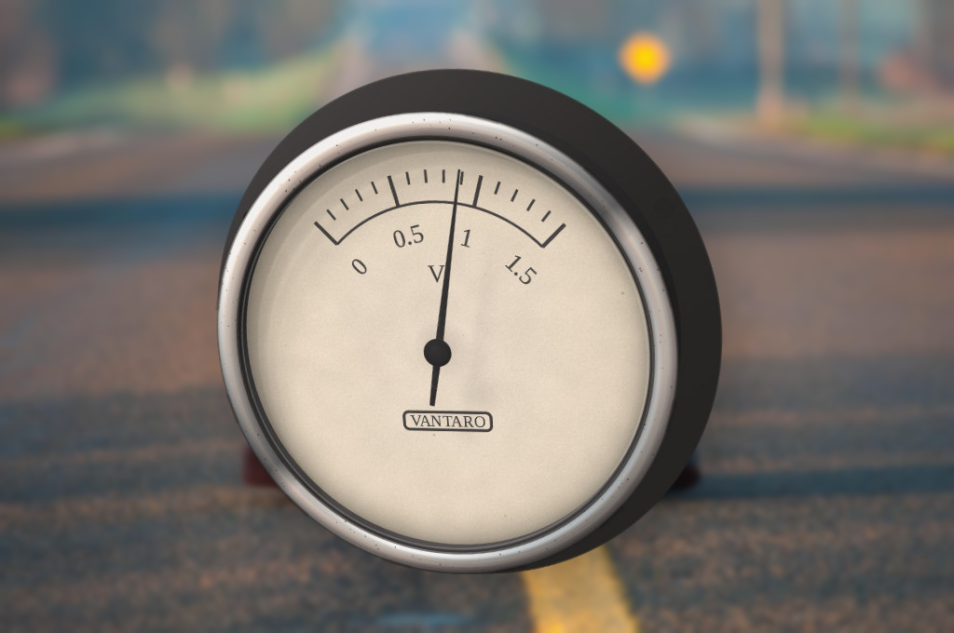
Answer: 0.9 V
